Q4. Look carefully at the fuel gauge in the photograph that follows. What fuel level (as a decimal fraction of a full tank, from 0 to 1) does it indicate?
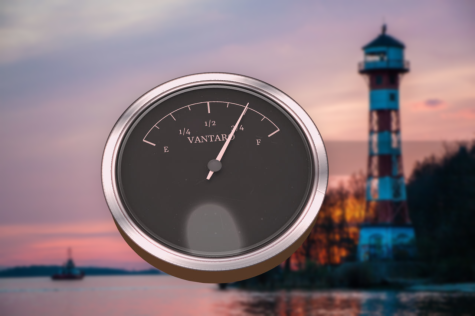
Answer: 0.75
